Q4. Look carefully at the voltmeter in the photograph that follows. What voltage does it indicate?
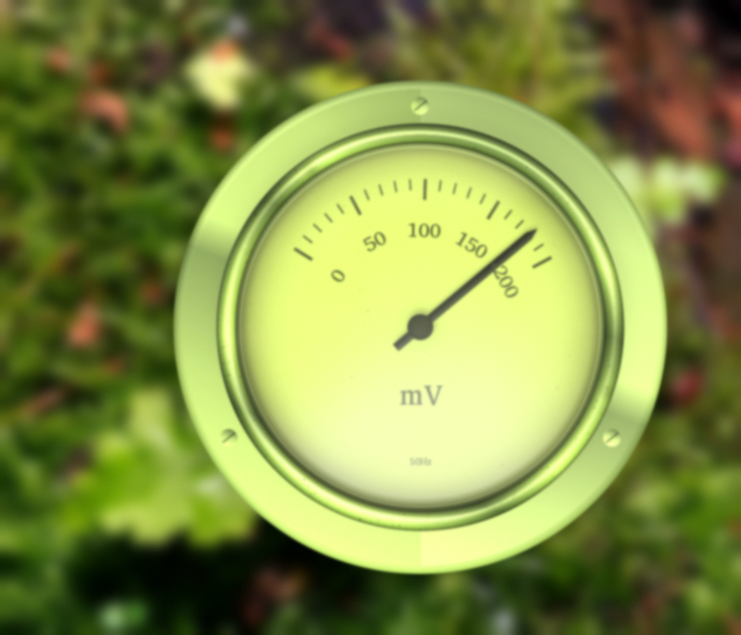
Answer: 180 mV
